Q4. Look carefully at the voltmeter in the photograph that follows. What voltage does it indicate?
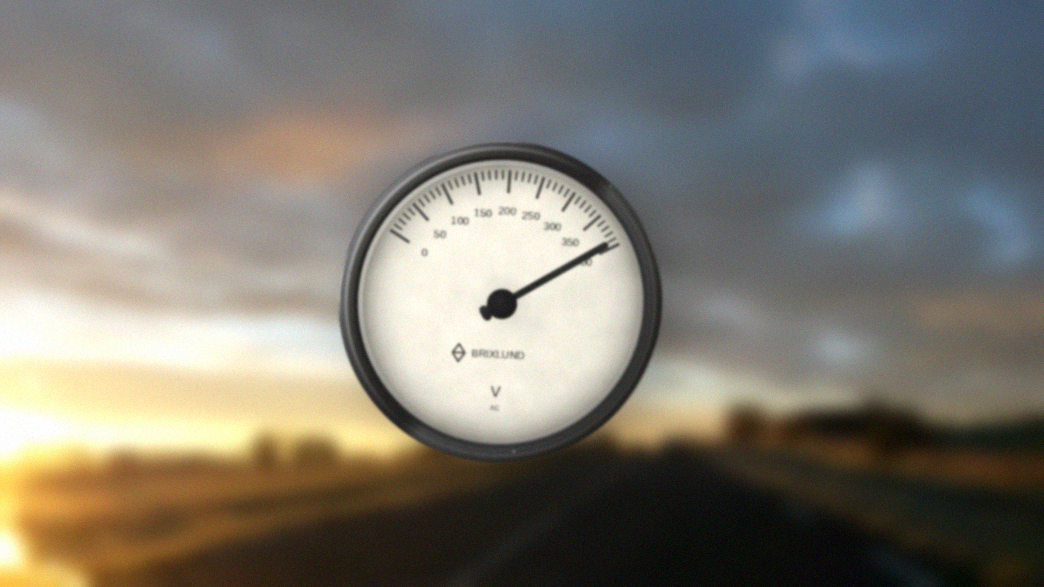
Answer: 390 V
